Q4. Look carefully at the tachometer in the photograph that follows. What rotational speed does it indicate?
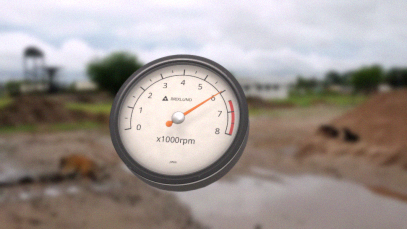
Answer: 6000 rpm
